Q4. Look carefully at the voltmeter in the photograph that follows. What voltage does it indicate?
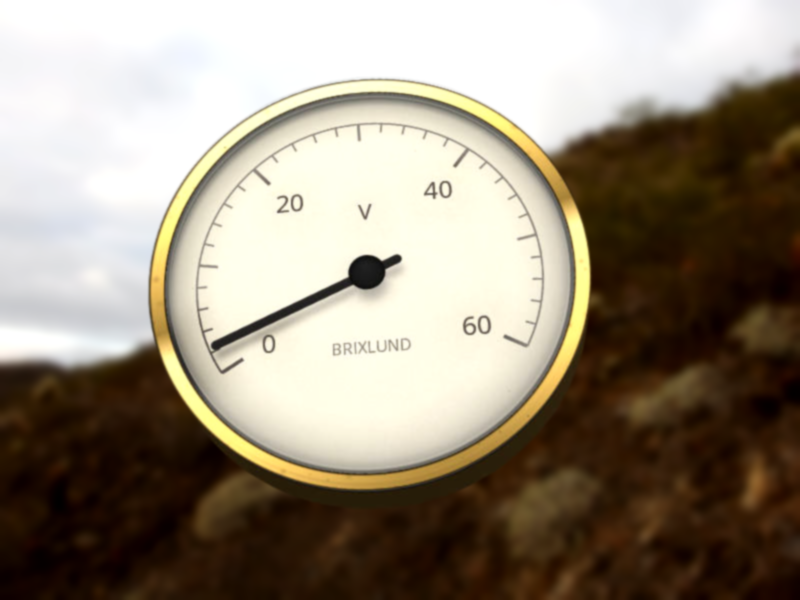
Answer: 2 V
